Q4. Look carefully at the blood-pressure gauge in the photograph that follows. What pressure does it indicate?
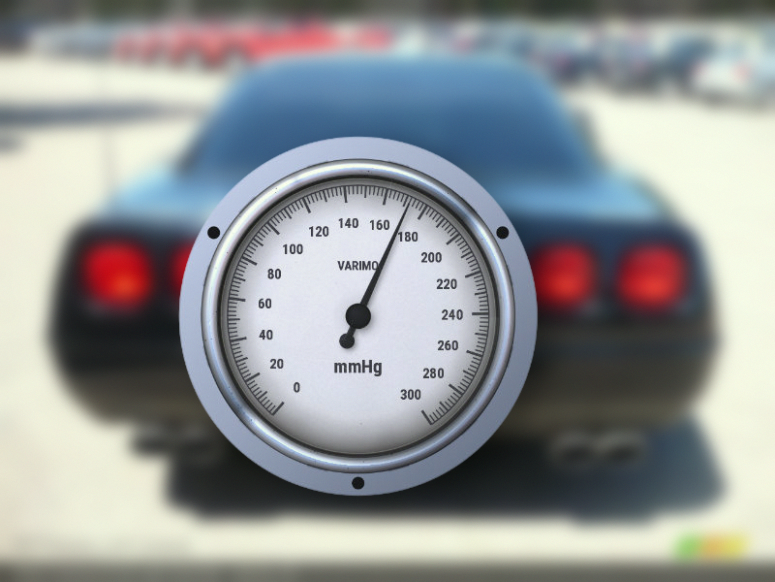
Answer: 172 mmHg
